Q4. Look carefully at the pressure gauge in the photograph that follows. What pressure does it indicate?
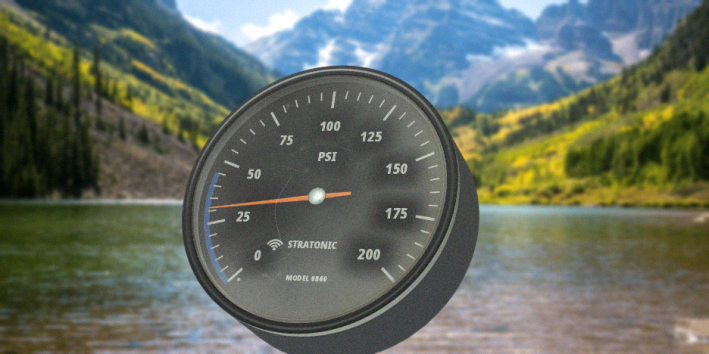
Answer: 30 psi
